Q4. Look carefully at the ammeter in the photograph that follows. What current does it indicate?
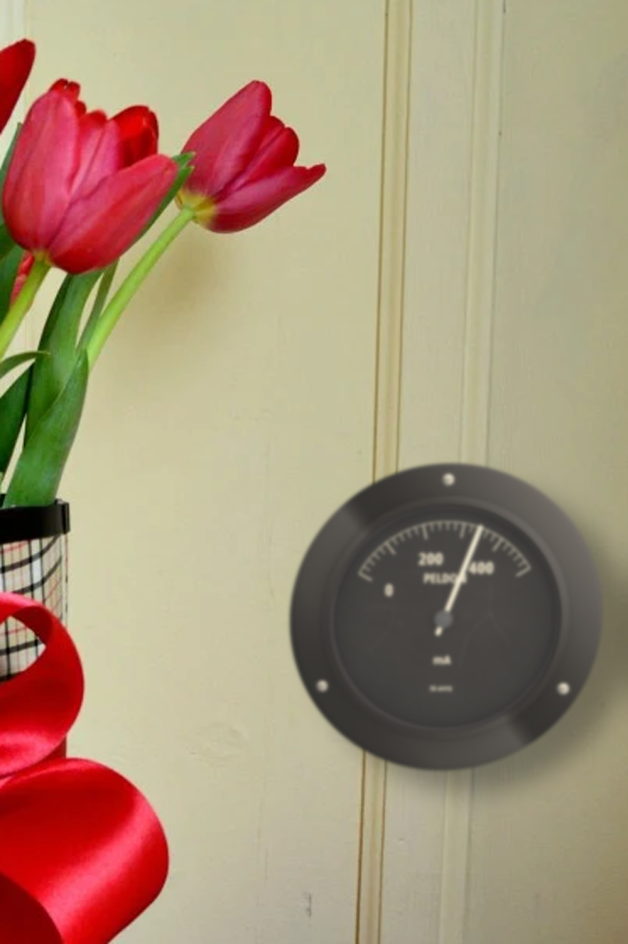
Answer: 340 mA
